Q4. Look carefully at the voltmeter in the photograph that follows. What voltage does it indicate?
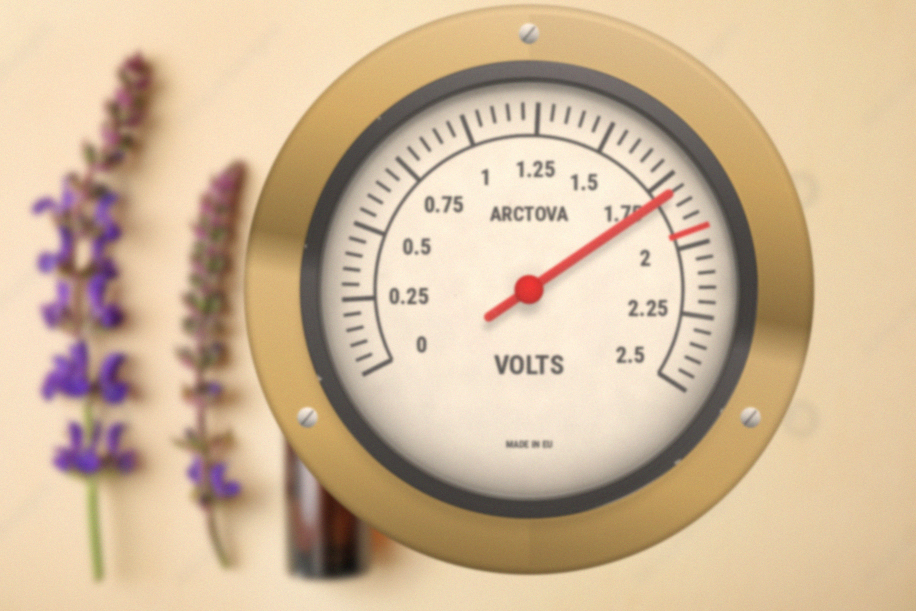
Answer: 1.8 V
